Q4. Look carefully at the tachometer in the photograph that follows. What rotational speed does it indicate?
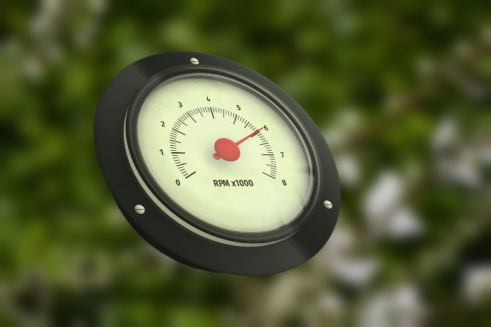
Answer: 6000 rpm
